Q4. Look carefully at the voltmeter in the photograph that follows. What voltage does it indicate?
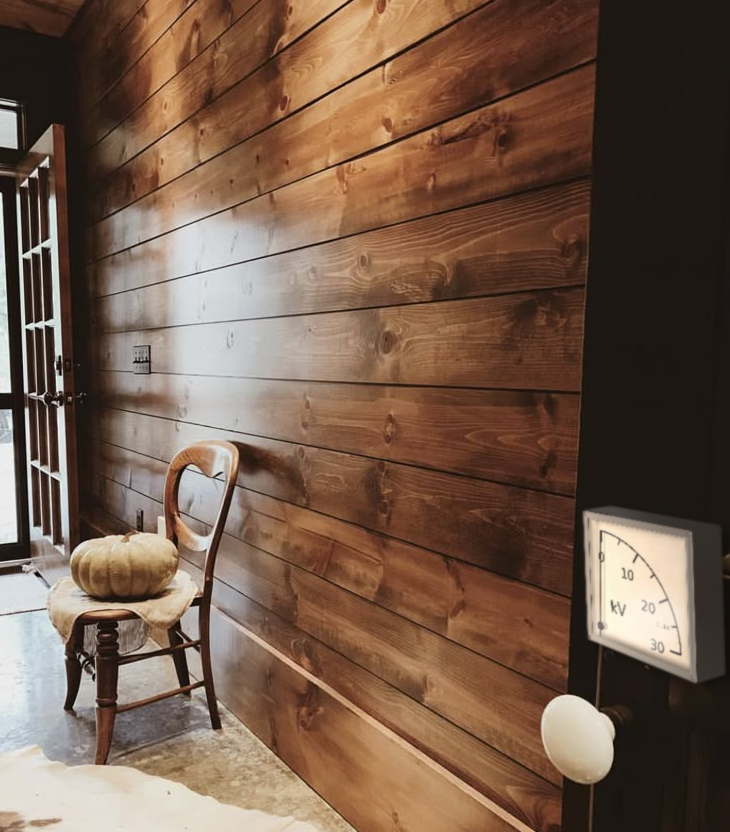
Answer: 0 kV
